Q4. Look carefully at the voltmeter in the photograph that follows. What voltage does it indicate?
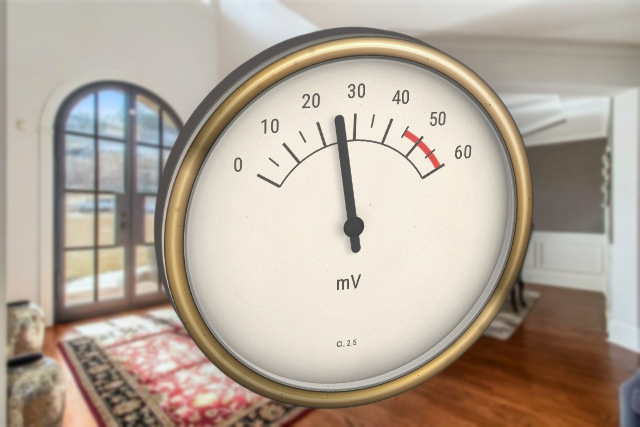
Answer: 25 mV
